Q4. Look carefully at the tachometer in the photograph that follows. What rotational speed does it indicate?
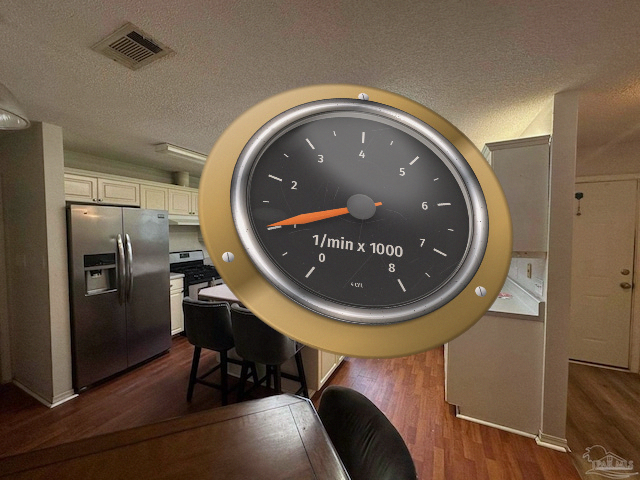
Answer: 1000 rpm
